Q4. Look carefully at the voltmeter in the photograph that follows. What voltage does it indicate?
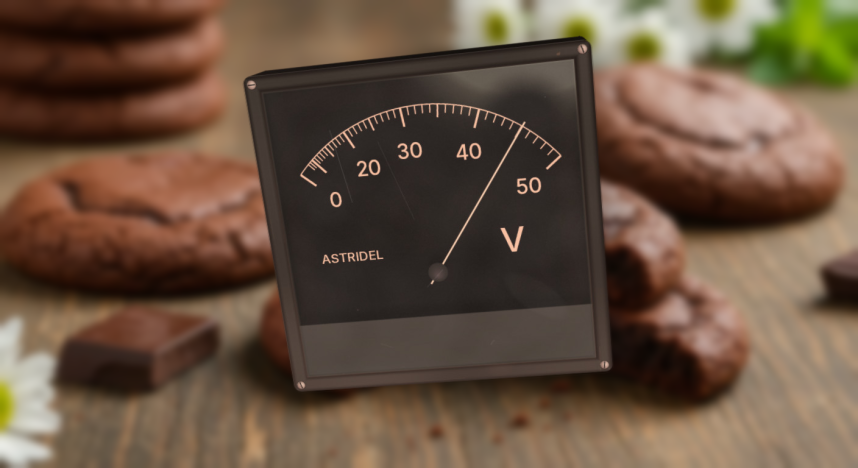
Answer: 45 V
